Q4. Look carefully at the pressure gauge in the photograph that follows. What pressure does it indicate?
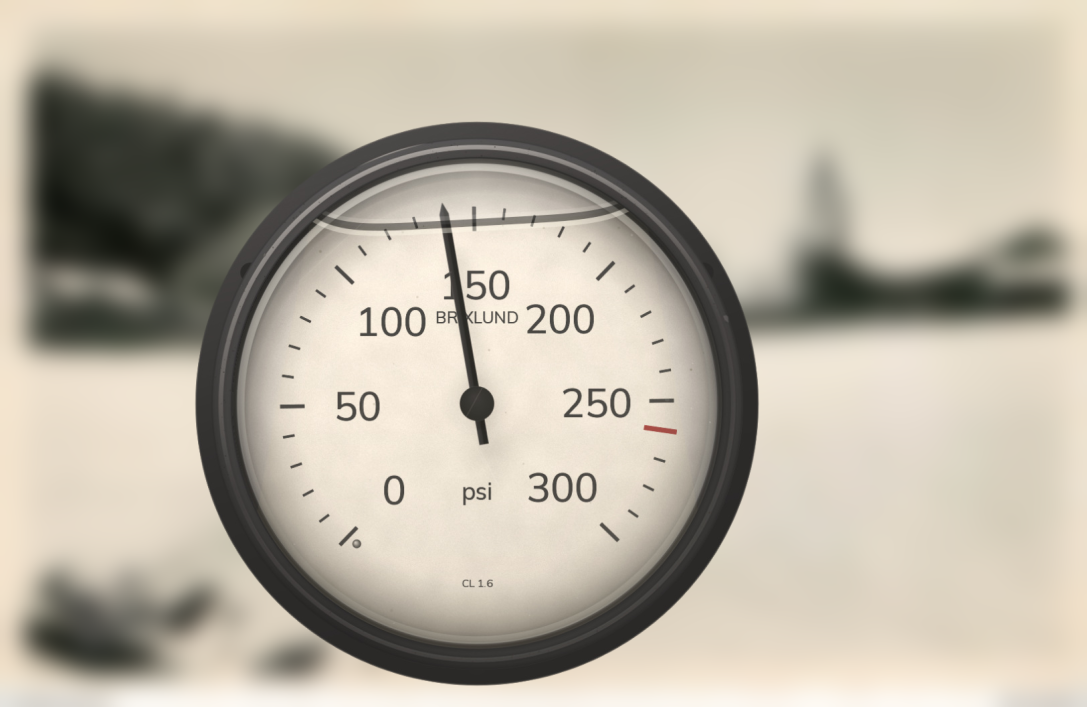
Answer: 140 psi
